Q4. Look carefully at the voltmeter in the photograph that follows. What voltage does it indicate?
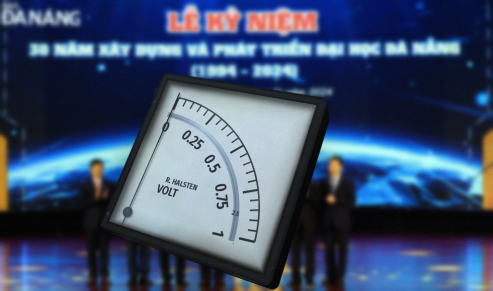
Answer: 0 V
